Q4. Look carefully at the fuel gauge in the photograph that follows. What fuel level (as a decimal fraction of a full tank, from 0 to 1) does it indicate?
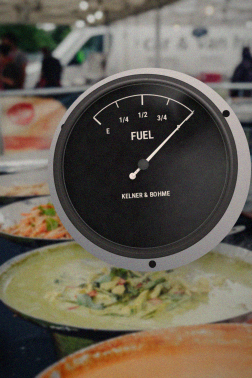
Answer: 1
